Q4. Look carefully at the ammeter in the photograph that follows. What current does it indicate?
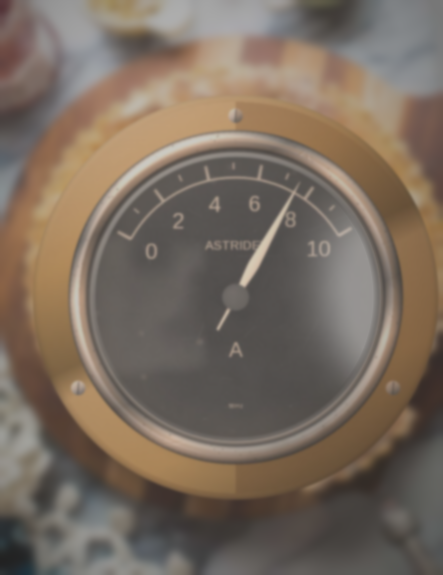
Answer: 7.5 A
